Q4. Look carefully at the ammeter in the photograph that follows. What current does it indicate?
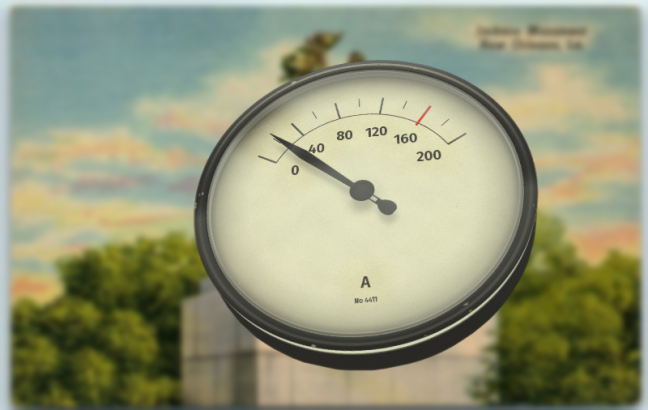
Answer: 20 A
